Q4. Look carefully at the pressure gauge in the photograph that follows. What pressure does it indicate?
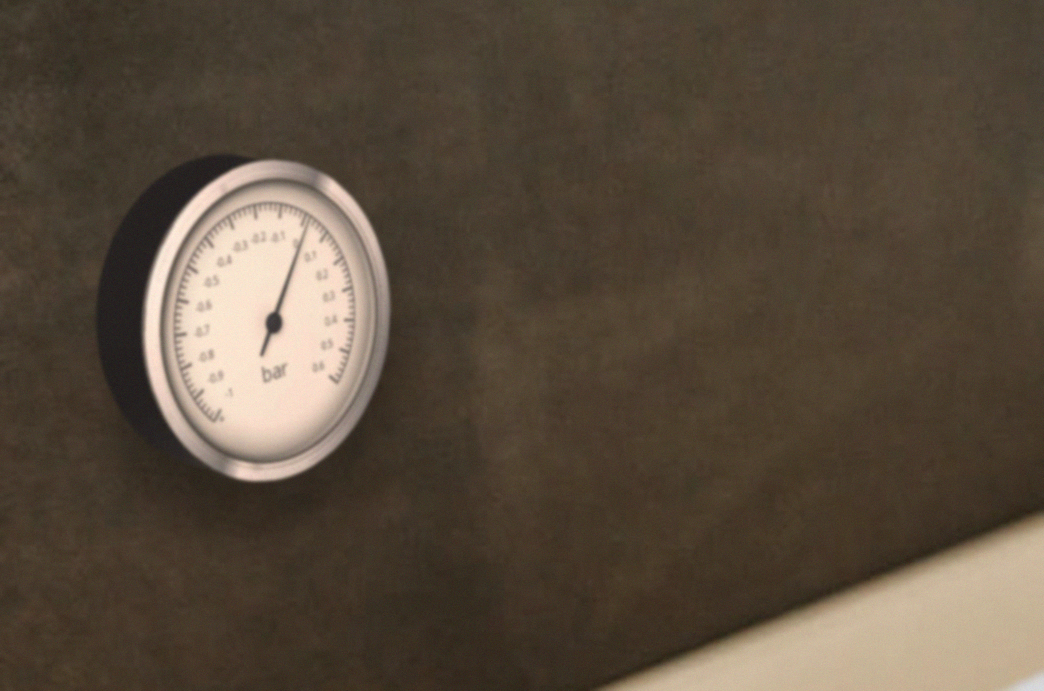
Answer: 0 bar
